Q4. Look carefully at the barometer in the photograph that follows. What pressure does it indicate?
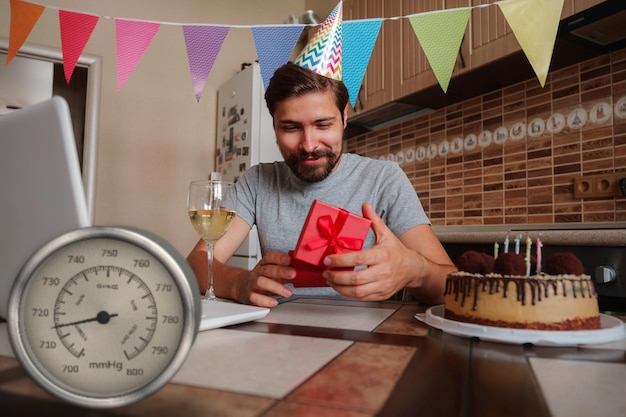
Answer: 715 mmHg
